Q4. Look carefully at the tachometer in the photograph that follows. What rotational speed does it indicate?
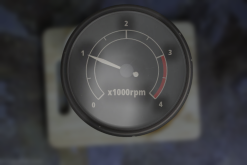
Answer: 1000 rpm
